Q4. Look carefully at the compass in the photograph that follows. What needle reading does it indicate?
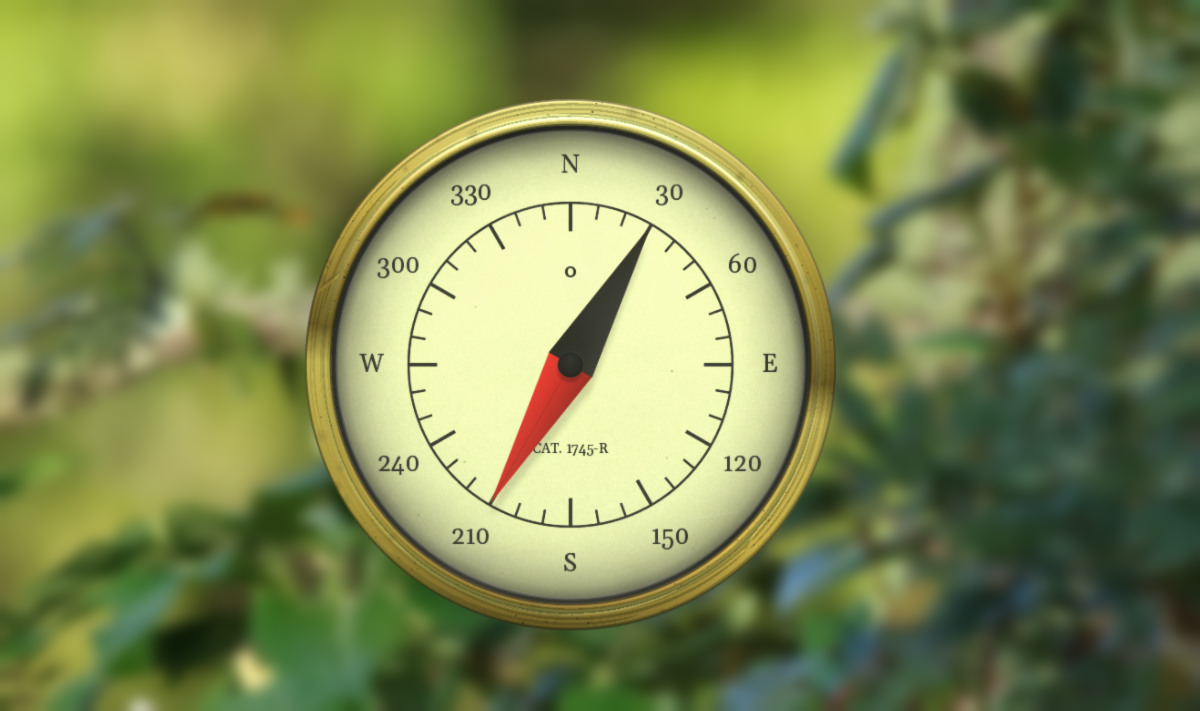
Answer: 210 °
